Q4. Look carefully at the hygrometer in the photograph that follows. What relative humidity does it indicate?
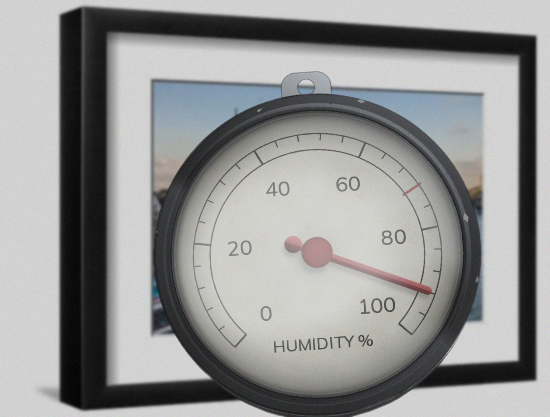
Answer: 92 %
